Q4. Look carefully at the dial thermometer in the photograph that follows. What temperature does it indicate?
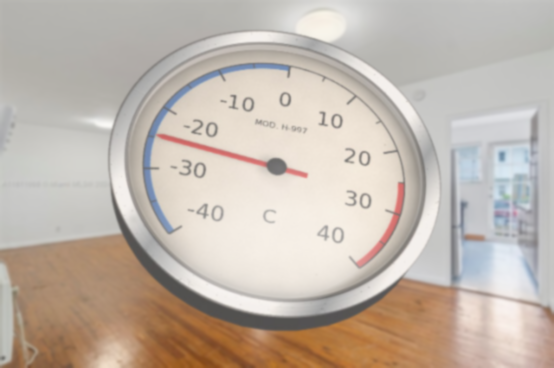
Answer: -25 °C
